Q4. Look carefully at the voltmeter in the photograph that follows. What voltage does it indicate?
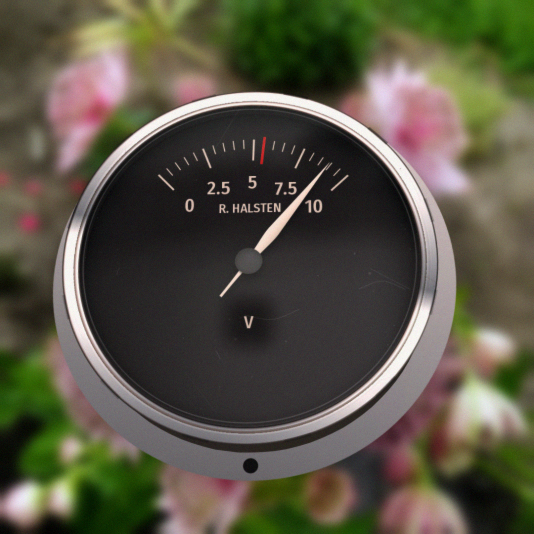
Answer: 9 V
